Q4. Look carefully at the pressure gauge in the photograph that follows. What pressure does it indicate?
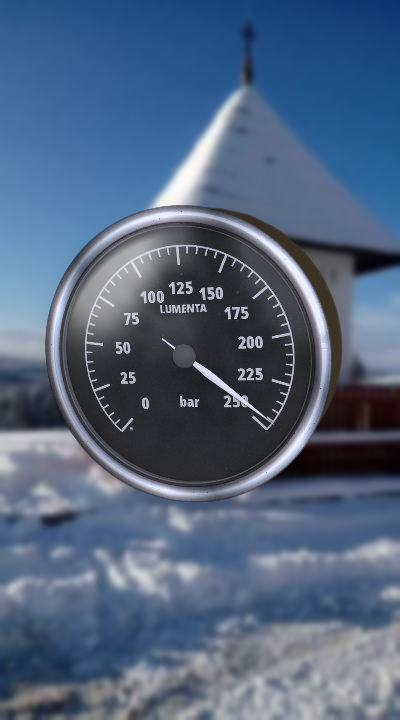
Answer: 245 bar
